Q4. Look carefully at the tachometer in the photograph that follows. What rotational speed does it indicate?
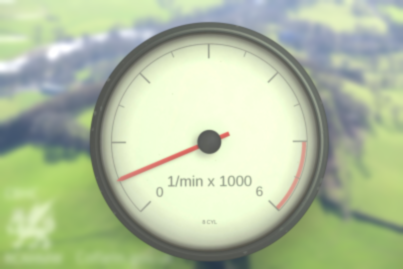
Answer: 500 rpm
